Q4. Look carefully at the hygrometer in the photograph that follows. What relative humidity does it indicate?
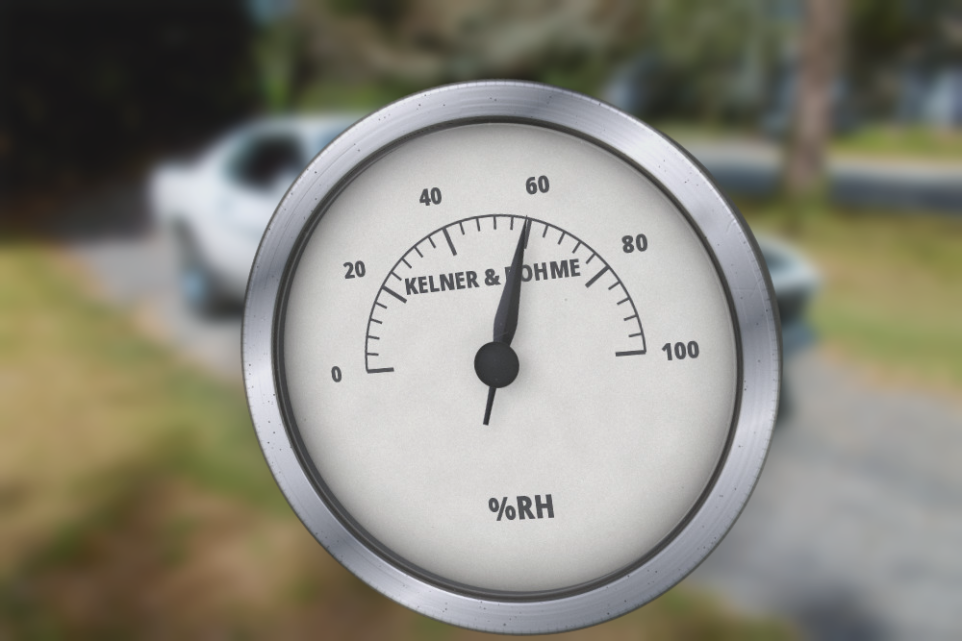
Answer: 60 %
